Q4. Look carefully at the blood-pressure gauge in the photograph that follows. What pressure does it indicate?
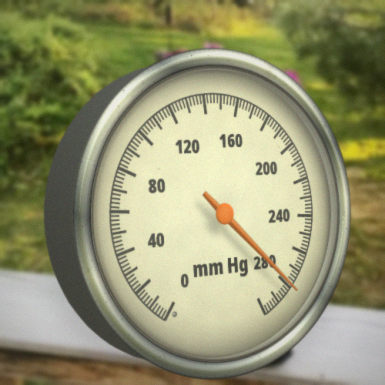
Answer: 280 mmHg
